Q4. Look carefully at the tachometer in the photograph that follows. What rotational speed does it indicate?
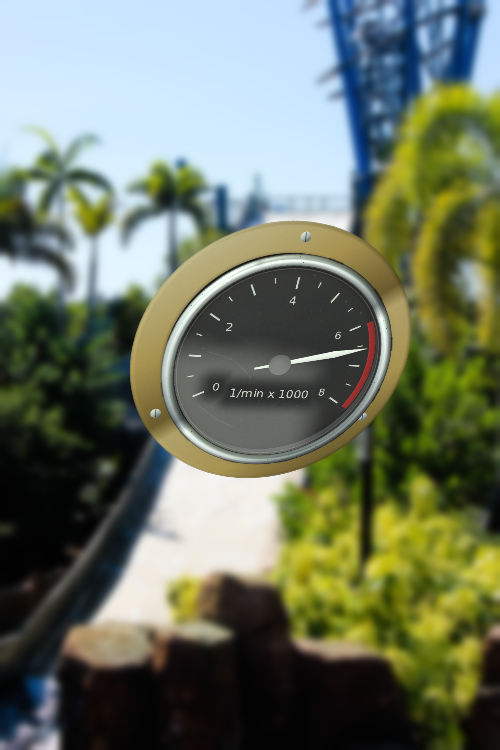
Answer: 6500 rpm
